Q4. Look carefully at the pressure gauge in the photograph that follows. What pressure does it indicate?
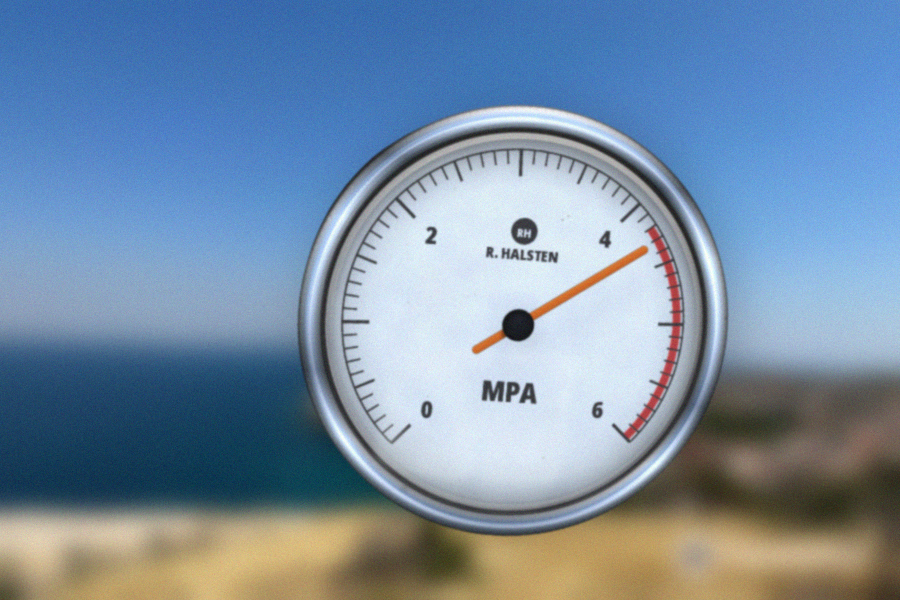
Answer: 4.3 MPa
